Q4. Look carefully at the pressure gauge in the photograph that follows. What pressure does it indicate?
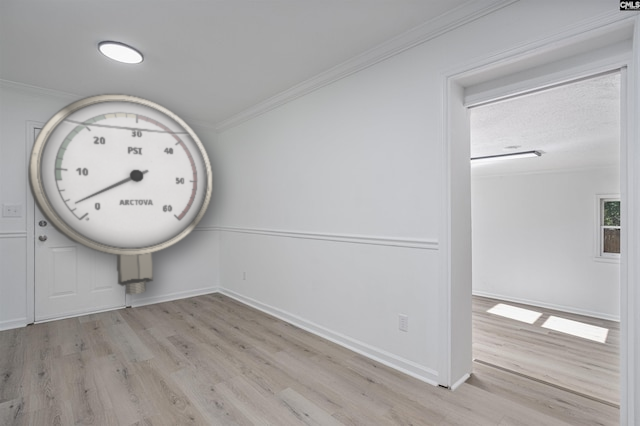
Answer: 3 psi
